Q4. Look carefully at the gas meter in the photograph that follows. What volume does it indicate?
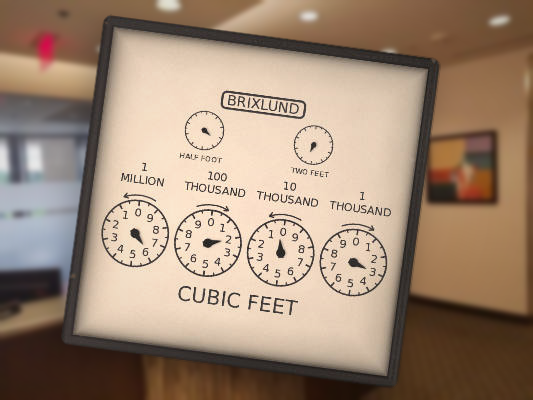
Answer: 620300 ft³
